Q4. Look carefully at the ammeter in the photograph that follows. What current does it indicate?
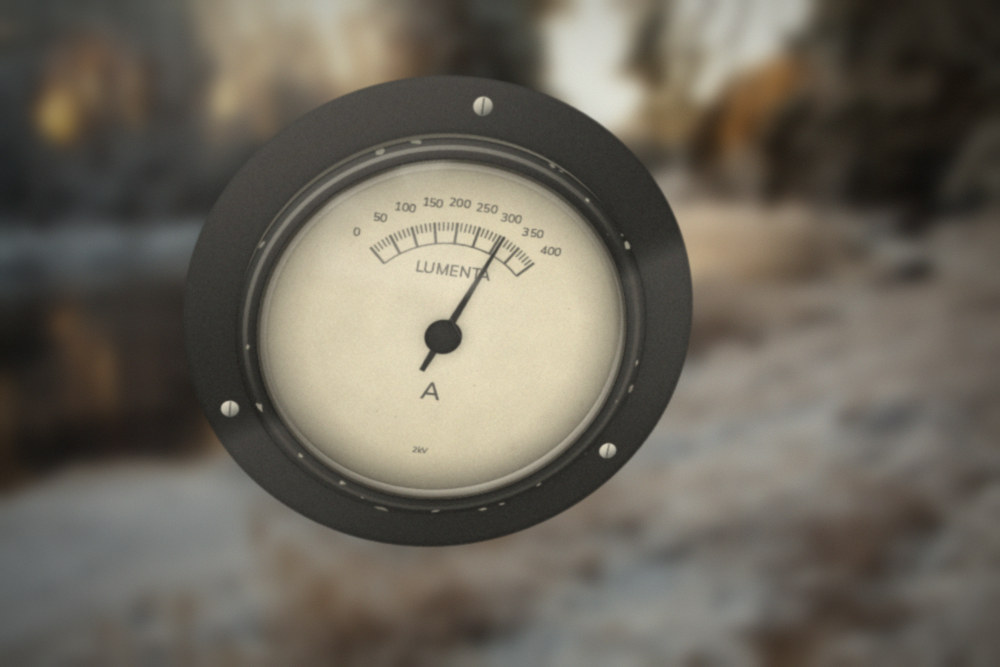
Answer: 300 A
